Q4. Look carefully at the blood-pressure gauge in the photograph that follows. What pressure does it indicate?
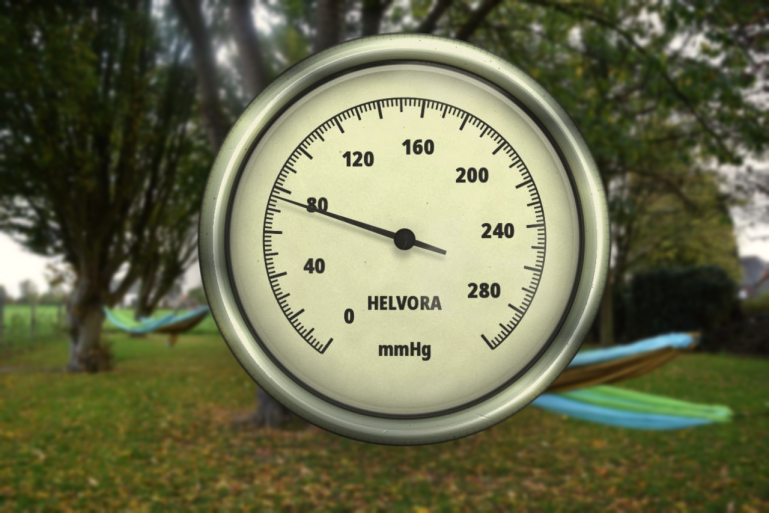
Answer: 76 mmHg
